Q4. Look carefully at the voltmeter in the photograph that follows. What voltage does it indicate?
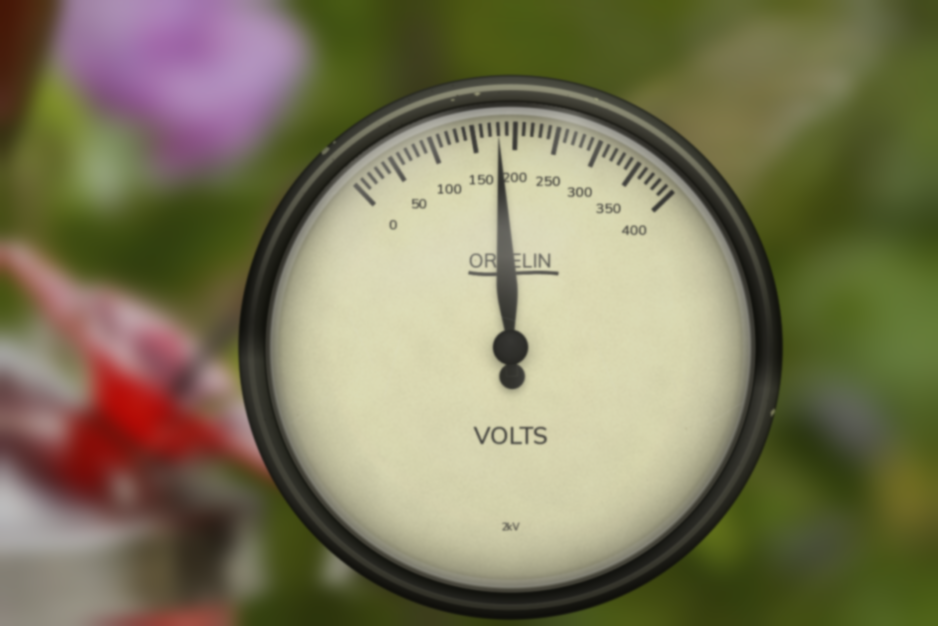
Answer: 180 V
